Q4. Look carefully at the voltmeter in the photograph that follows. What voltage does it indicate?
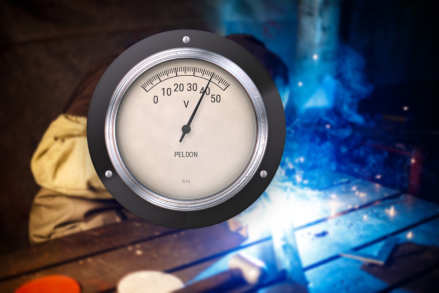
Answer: 40 V
